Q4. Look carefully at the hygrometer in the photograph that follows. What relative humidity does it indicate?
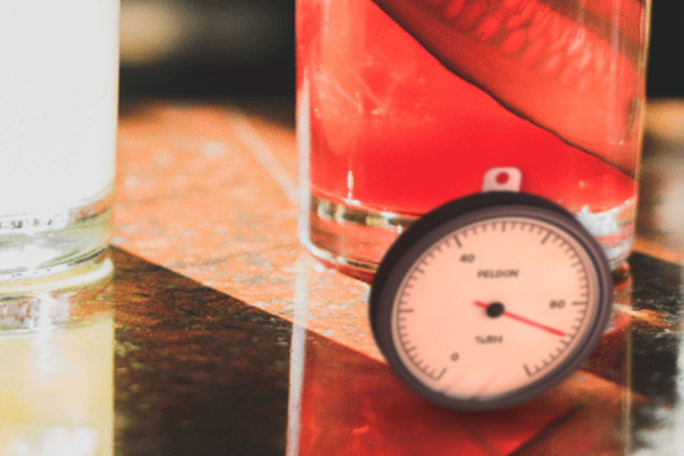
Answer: 88 %
